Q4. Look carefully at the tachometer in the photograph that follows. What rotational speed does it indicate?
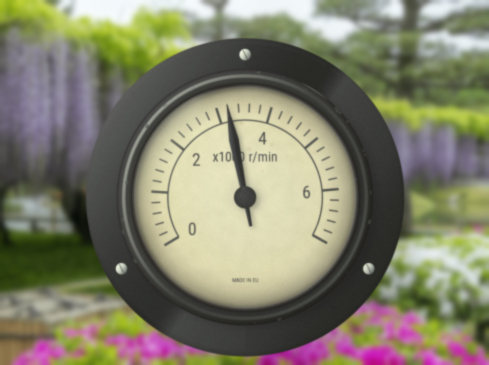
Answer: 3200 rpm
